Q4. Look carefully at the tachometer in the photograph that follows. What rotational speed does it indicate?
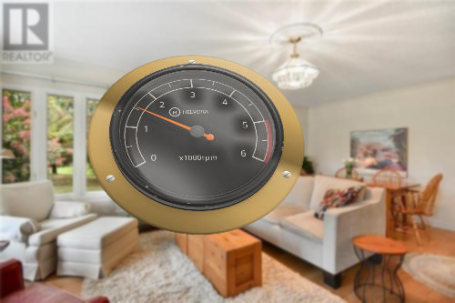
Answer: 1500 rpm
